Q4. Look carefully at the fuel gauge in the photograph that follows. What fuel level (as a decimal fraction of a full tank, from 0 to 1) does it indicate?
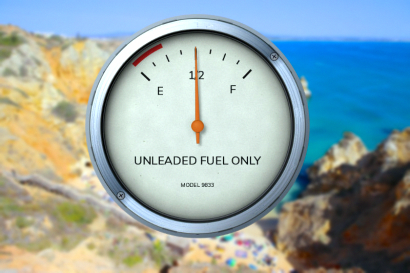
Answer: 0.5
